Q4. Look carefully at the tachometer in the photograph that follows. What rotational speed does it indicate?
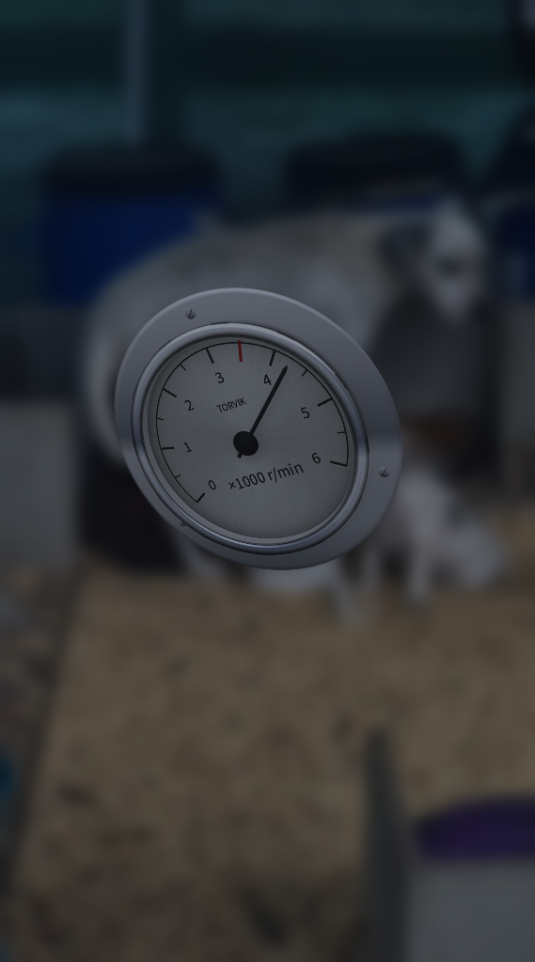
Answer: 4250 rpm
